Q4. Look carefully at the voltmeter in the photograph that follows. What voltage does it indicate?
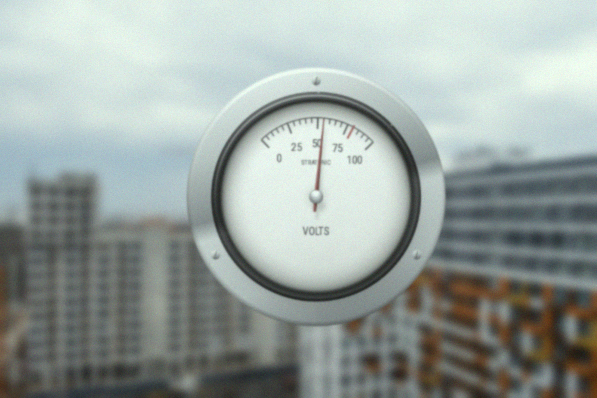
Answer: 55 V
